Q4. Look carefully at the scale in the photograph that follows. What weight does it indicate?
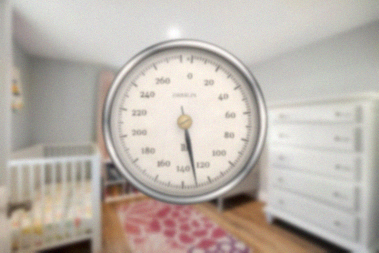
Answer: 130 lb
